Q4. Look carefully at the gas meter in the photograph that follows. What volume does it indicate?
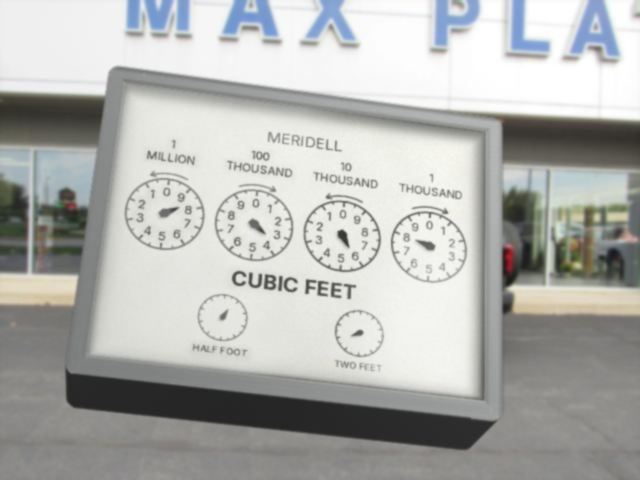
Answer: 835800 ft³
